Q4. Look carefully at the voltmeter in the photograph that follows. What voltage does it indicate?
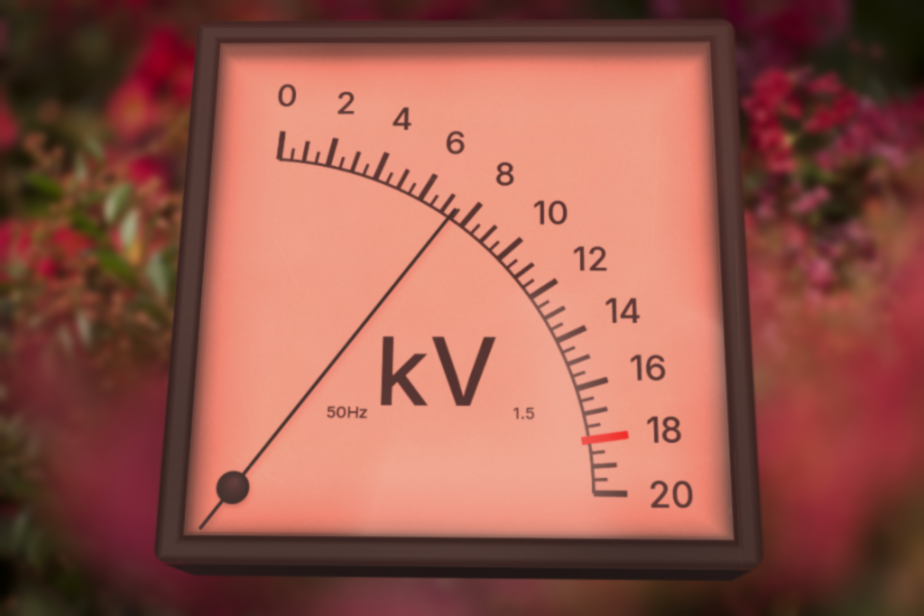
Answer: 7.5 kV
